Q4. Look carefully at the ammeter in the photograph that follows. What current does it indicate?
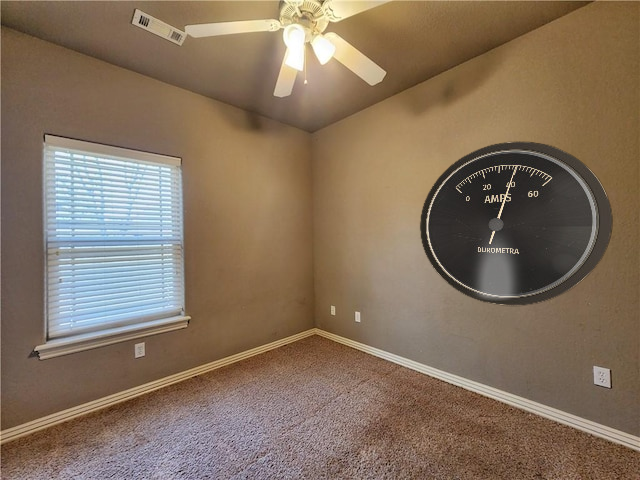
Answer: 40 A
